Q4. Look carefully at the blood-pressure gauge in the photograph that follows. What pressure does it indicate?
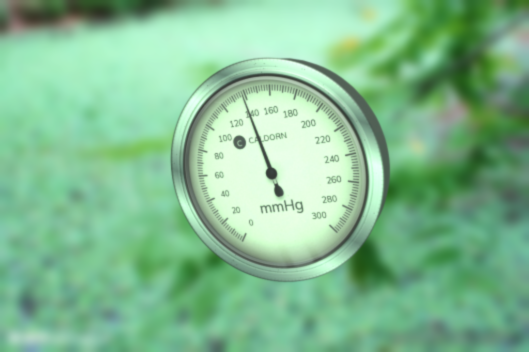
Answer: 140 mmHg
